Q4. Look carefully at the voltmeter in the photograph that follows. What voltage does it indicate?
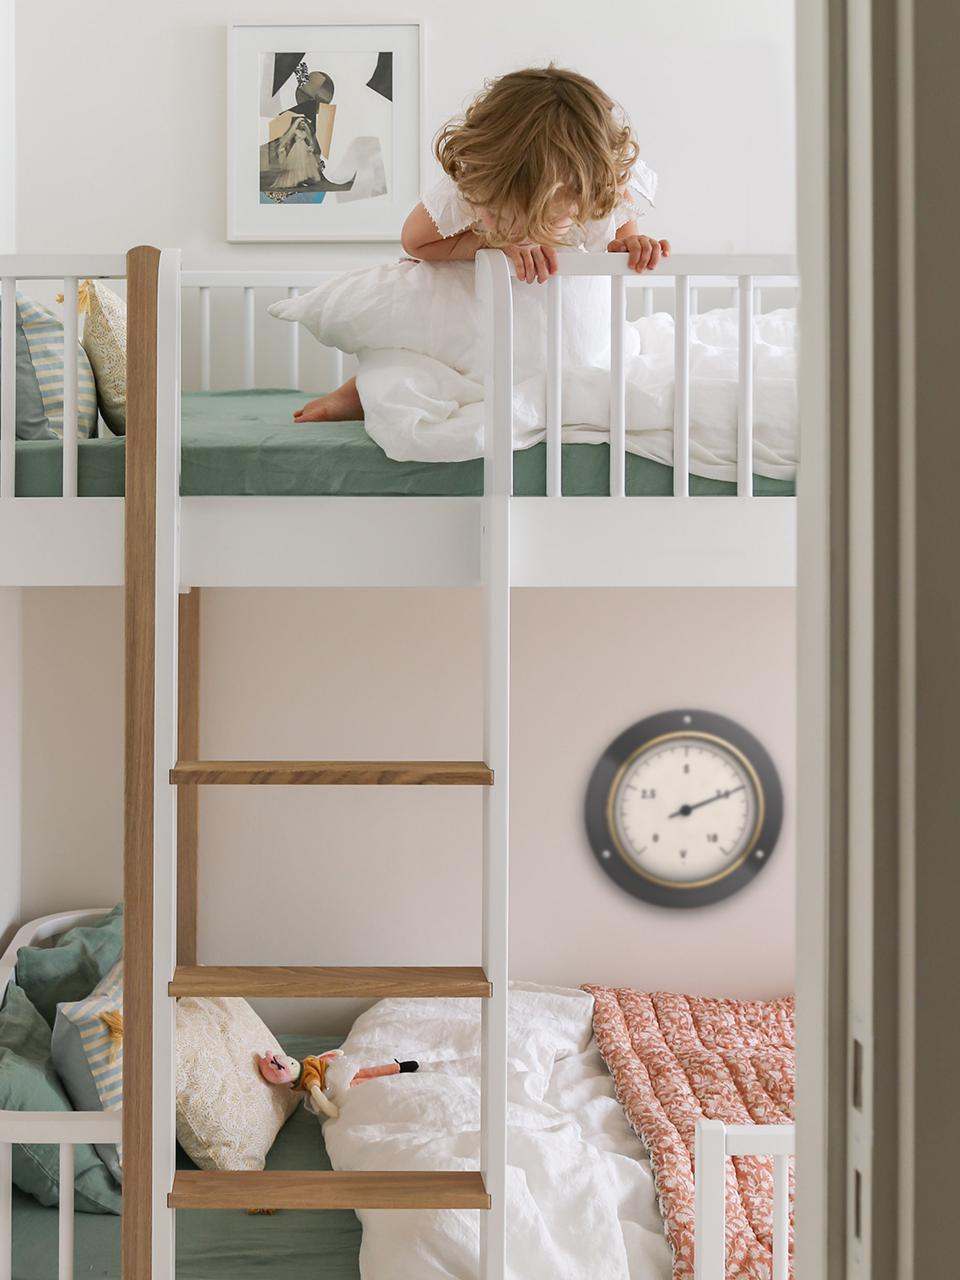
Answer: 7.5 V
